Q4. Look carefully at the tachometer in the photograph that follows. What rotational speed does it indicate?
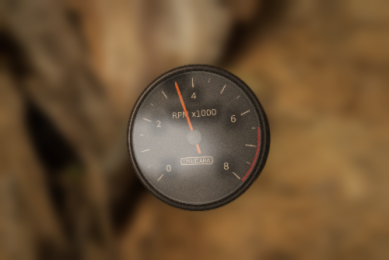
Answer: 3500 rpm
